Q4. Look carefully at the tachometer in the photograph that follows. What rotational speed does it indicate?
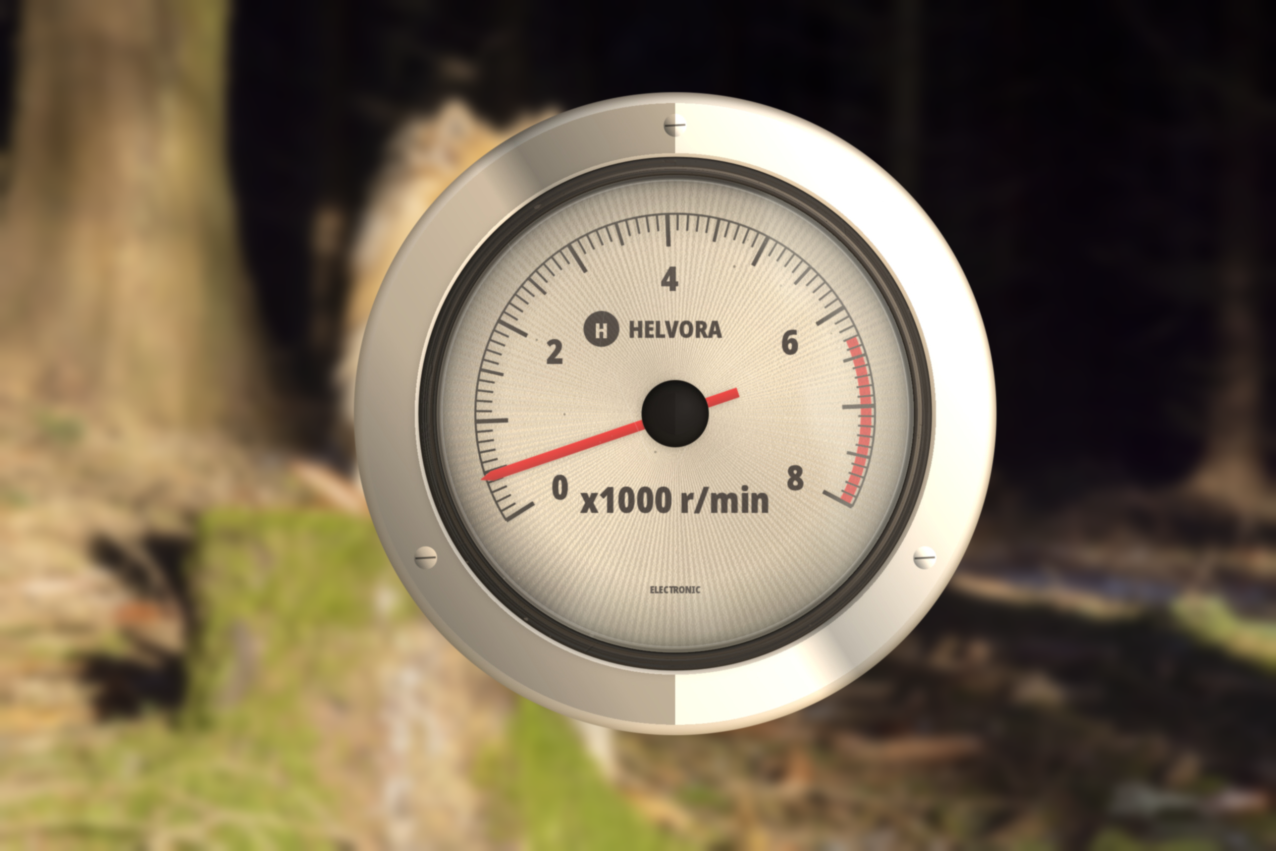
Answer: 450 rpm
